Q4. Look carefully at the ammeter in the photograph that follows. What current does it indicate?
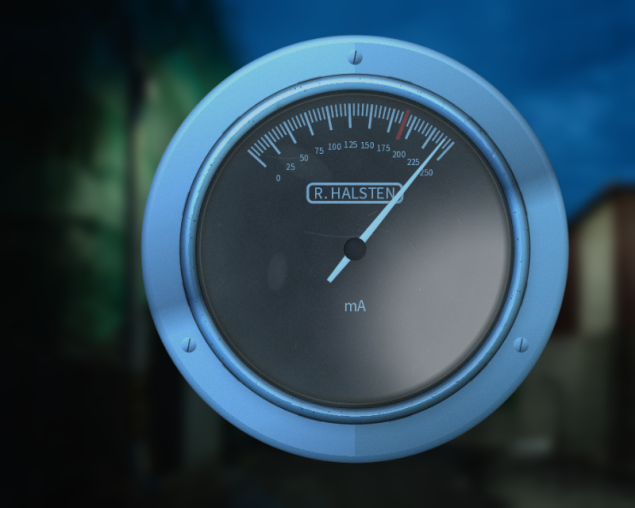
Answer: 240 mA
